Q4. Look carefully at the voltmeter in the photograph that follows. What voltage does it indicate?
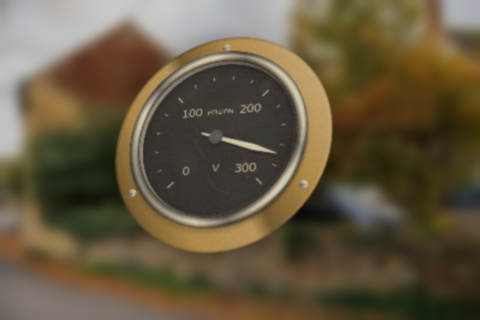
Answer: 270 V
